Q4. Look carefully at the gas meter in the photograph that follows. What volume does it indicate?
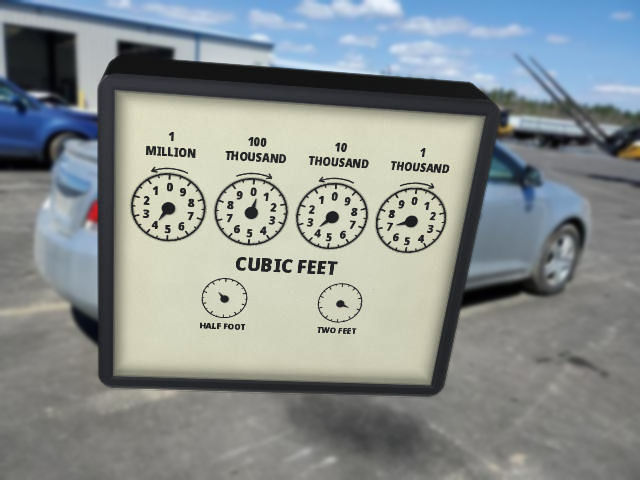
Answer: 403700 ft³
